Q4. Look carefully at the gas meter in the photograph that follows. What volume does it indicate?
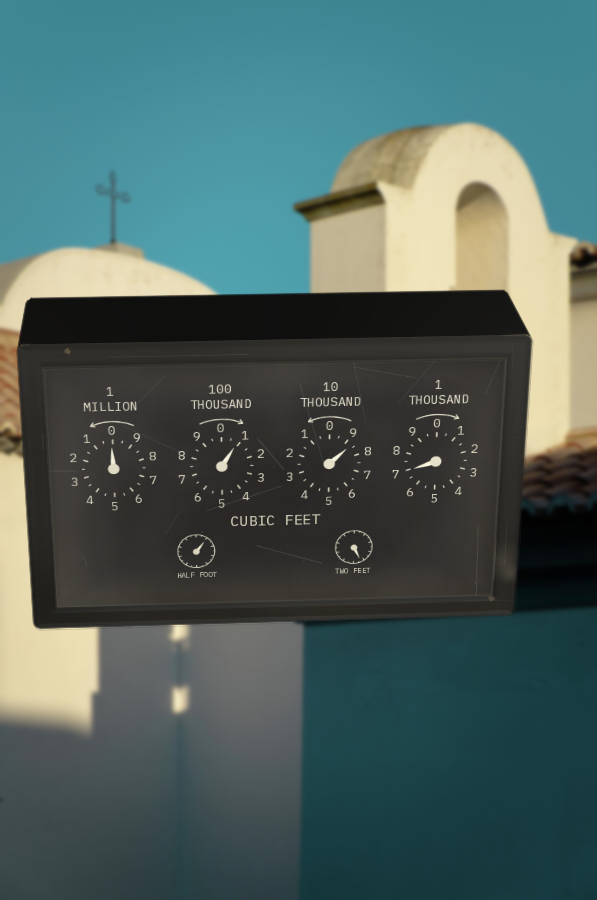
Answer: 8700 ft³
